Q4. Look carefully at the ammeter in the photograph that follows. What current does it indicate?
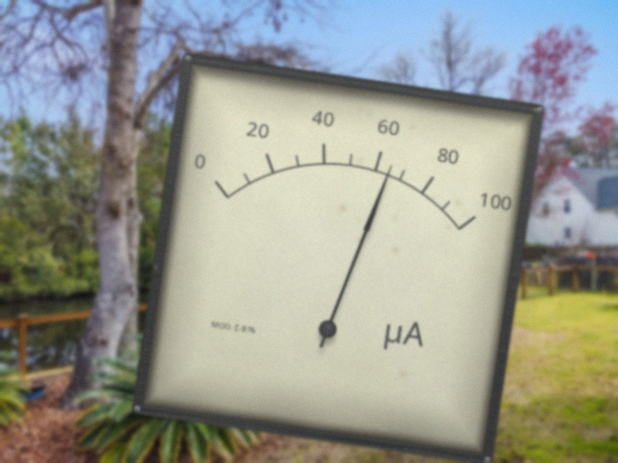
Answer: 65 µA
